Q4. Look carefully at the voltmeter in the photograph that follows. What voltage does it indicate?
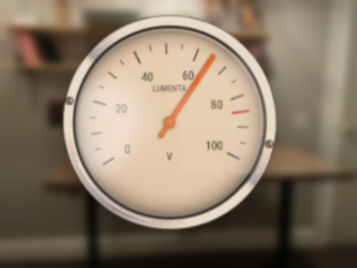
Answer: 65 V
